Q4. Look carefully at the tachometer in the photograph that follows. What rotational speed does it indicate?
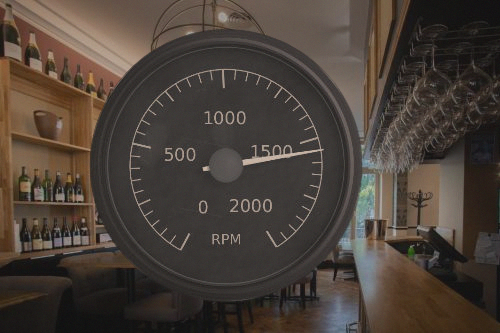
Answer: 1550 rpm
